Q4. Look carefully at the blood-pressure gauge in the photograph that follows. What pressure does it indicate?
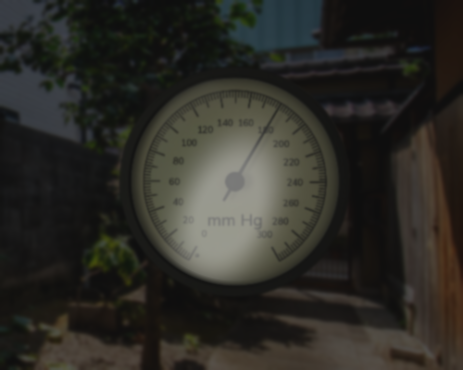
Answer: 180 mmHg
